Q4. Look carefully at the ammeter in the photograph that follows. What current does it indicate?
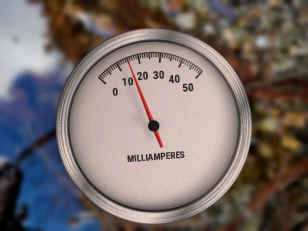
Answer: 15 mA
